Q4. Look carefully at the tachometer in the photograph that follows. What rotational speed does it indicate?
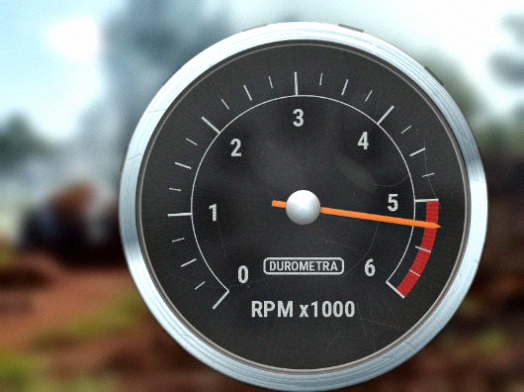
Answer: 5250 rpm
